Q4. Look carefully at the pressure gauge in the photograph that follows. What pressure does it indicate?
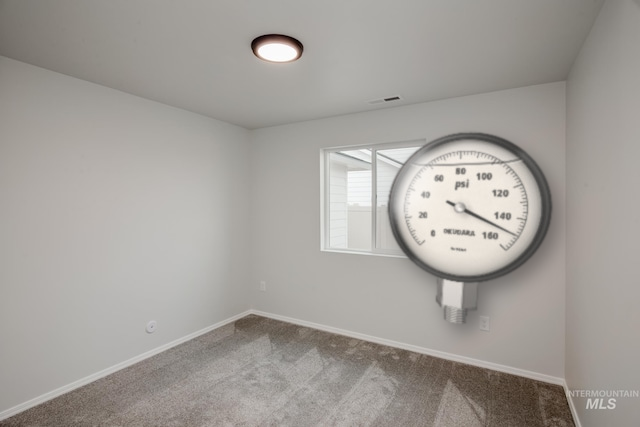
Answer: 150 psi
